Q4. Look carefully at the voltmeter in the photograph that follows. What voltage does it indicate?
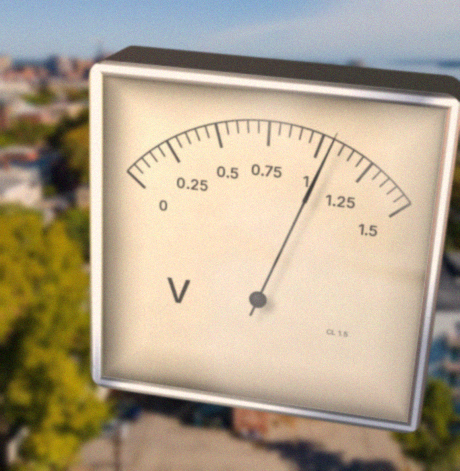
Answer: 1.05 V
